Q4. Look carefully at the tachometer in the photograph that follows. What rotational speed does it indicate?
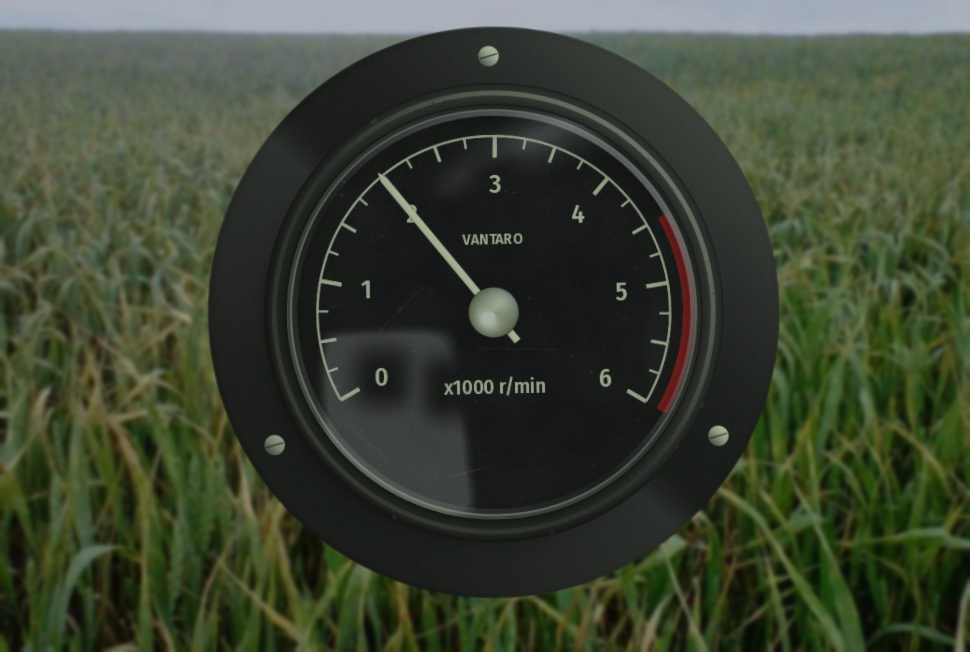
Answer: 2000 rpm
